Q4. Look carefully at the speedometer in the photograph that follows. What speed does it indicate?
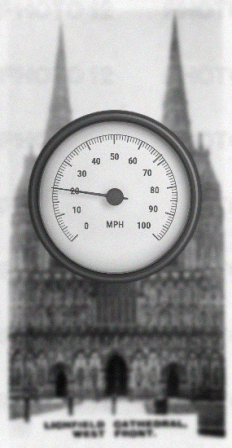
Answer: 20 mph
